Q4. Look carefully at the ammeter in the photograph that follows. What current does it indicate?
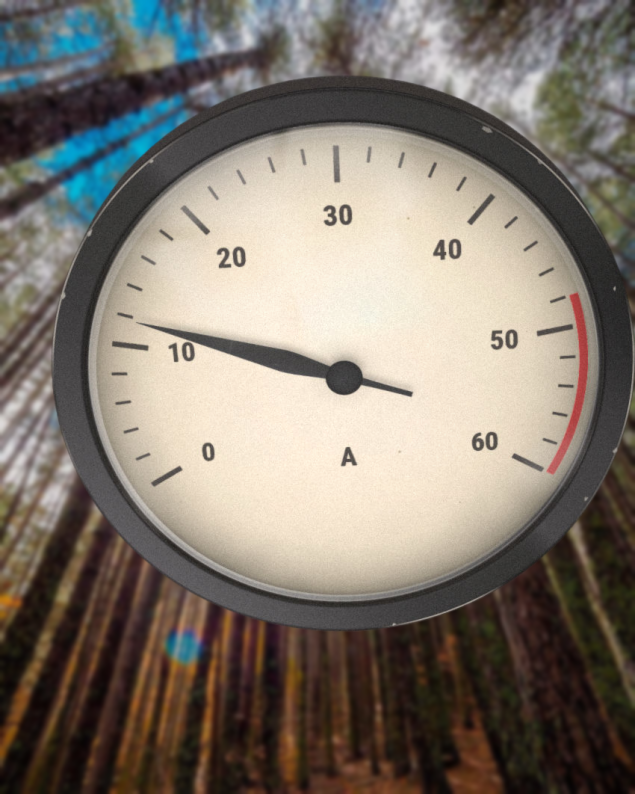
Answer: 12 A
